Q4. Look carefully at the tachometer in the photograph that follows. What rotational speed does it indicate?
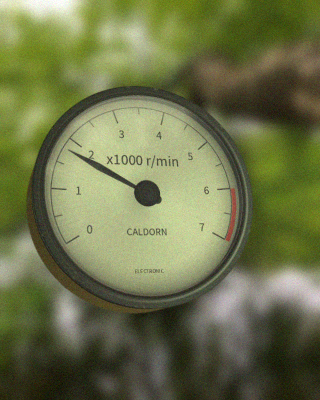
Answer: 1750 rpm
